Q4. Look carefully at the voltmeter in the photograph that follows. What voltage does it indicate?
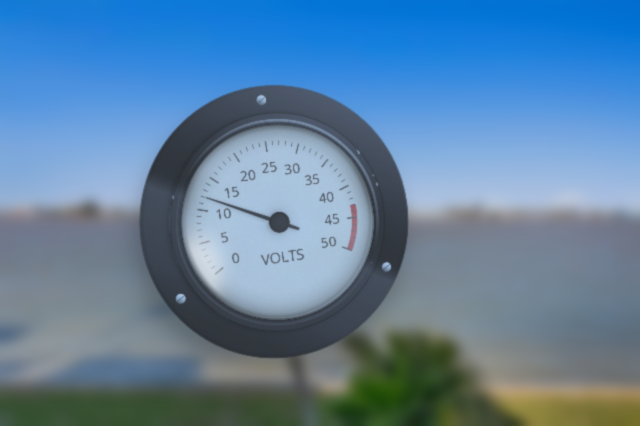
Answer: 12 V
